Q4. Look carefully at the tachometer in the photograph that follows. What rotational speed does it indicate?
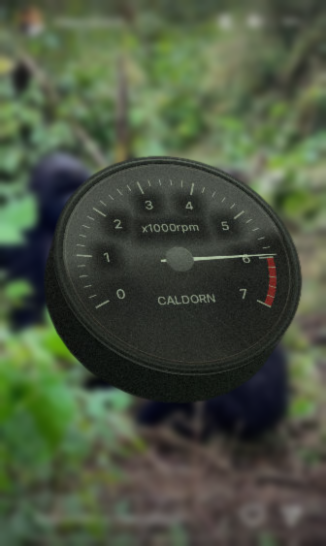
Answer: 6000 rpm
